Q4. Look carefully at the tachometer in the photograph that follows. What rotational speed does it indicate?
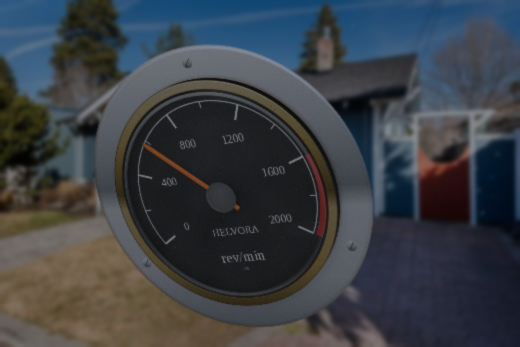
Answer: 600 rpm
